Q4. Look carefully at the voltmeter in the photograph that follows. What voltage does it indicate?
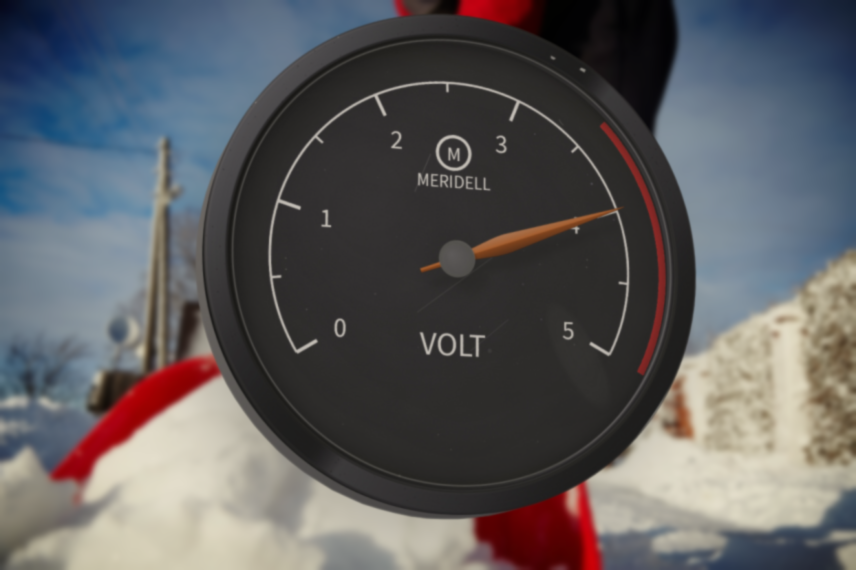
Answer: 4 V
